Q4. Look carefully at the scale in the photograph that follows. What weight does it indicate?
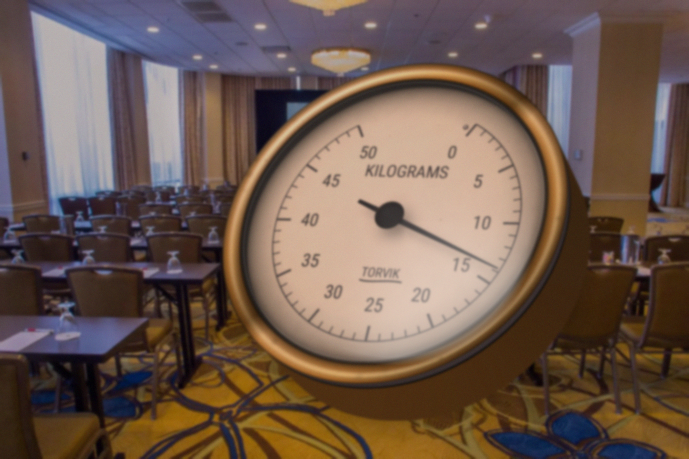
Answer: 14 kg
